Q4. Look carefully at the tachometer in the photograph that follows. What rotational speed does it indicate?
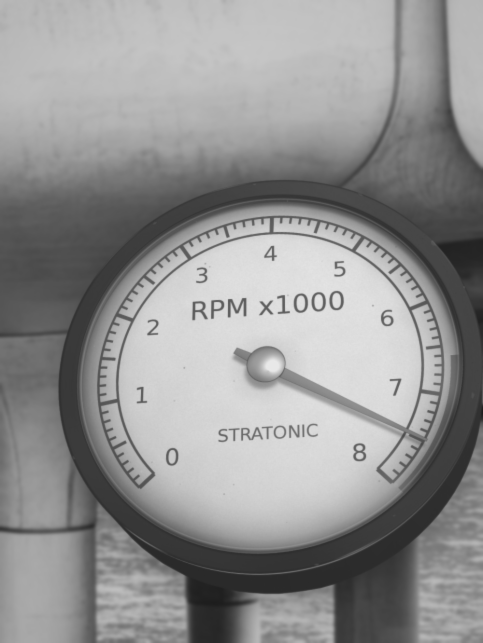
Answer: 7500 rpm
